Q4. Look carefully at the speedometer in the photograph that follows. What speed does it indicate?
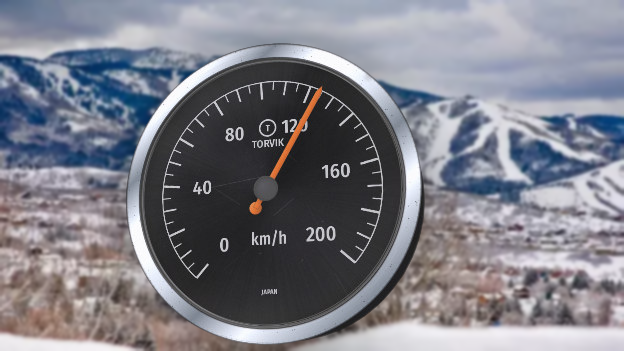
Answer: 125 km/h
